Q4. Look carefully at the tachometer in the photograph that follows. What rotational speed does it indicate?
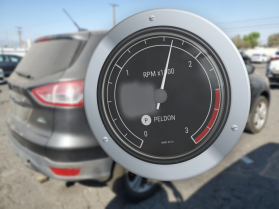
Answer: 1700 rpm
